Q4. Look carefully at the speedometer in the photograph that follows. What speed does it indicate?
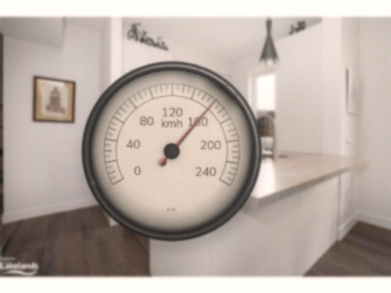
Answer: 160 km/h
